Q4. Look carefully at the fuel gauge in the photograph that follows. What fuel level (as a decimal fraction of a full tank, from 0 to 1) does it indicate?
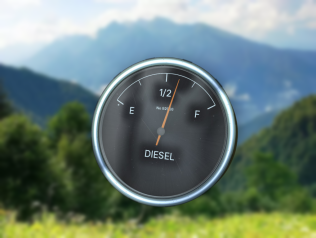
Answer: 0.625
